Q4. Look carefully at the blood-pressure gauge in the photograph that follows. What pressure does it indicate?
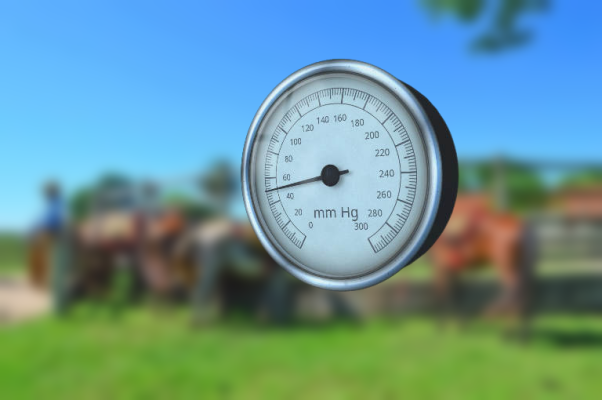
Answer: 50 mmHg
